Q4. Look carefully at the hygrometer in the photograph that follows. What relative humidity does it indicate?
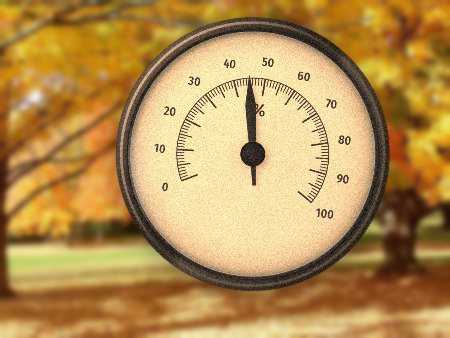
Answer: 45 %
